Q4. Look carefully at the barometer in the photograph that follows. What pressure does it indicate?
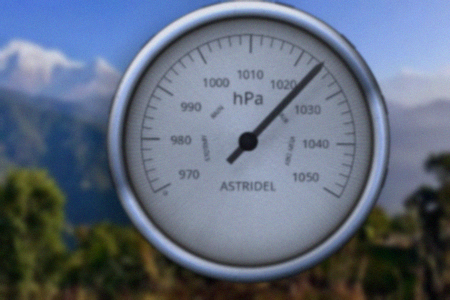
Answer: 1024 hPa
